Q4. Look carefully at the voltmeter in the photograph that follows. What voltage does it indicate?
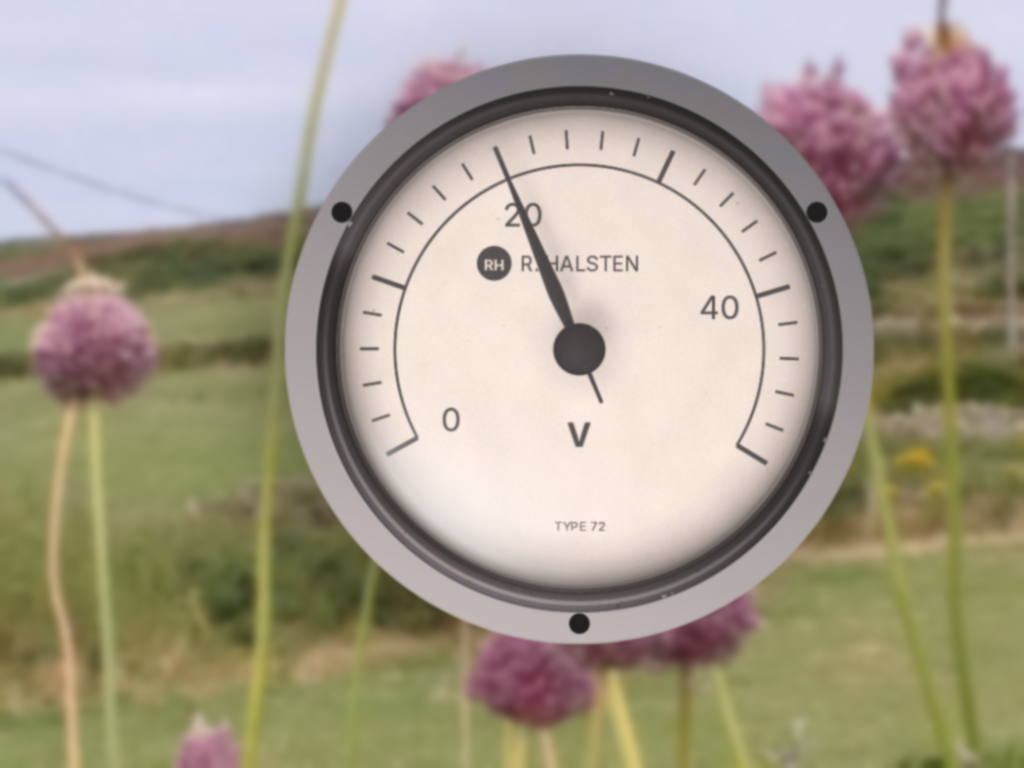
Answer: 20 V
